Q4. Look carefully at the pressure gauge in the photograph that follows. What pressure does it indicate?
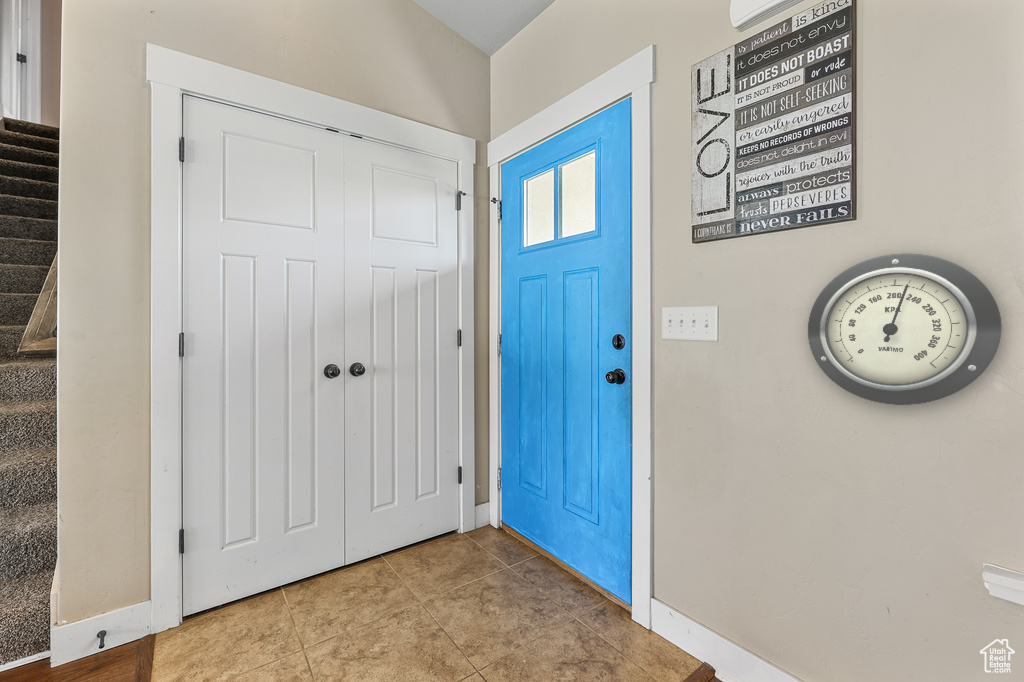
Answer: 220 kPa
